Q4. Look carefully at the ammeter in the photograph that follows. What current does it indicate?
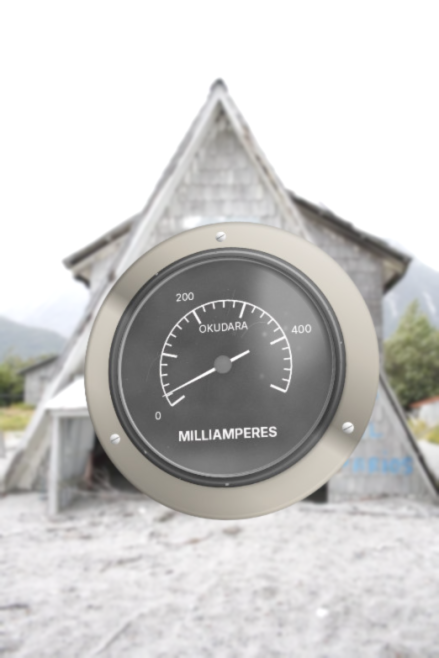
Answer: 20 mA
